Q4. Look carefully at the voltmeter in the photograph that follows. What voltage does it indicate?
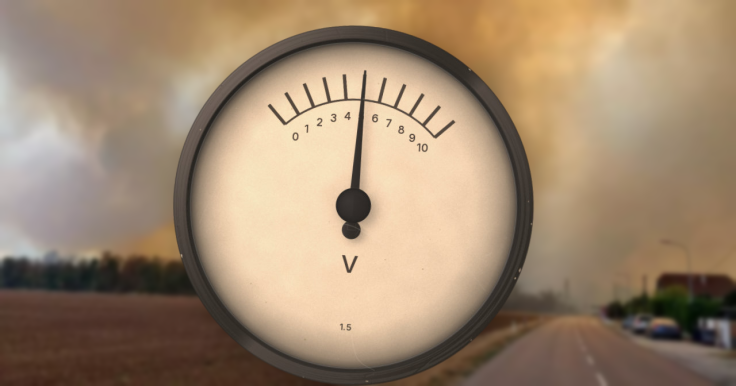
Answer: 5 V
